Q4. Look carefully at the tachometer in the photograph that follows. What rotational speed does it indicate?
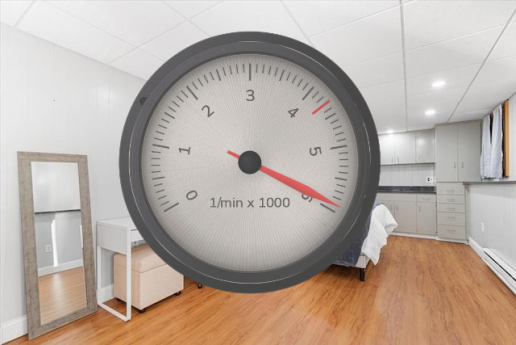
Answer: 5900 rpm
